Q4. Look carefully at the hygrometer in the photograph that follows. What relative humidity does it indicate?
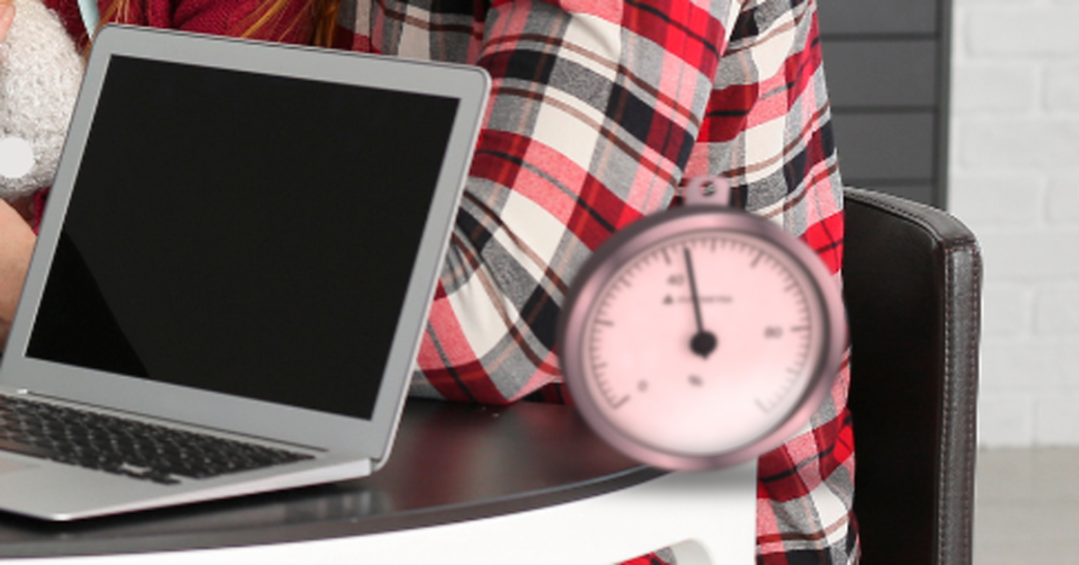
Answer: 44 %
